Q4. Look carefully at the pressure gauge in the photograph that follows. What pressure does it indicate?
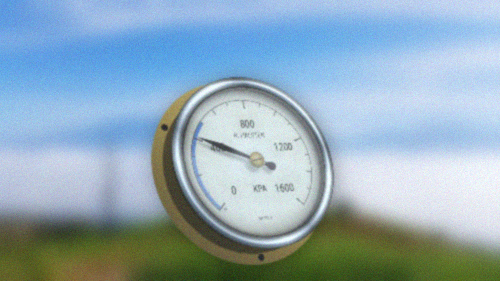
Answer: 400 kPa
